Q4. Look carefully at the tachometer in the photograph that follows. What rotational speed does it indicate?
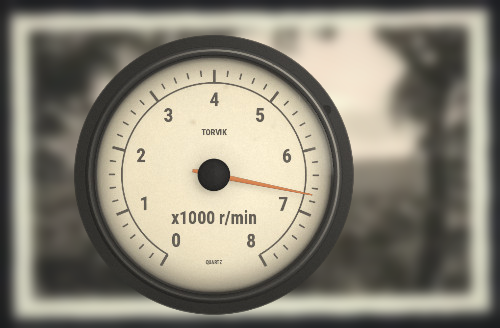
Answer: 6700 rpm
